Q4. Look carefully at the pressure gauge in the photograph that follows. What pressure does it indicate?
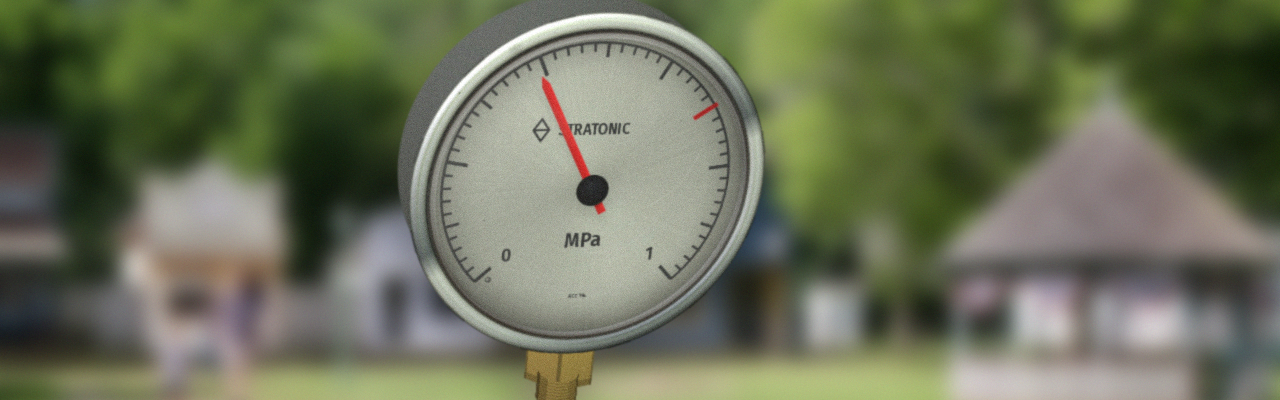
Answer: 0.39 MPa
